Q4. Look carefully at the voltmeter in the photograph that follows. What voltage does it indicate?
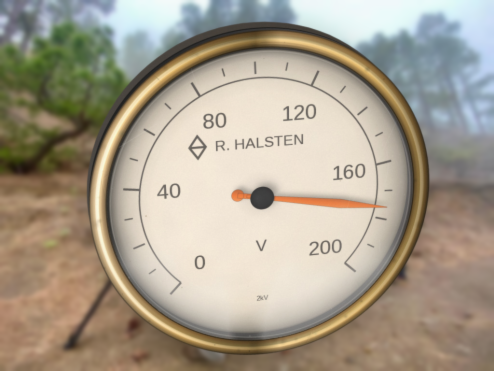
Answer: 175 V
